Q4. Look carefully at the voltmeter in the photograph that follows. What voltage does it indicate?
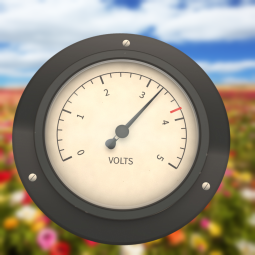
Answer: 3.3 V
